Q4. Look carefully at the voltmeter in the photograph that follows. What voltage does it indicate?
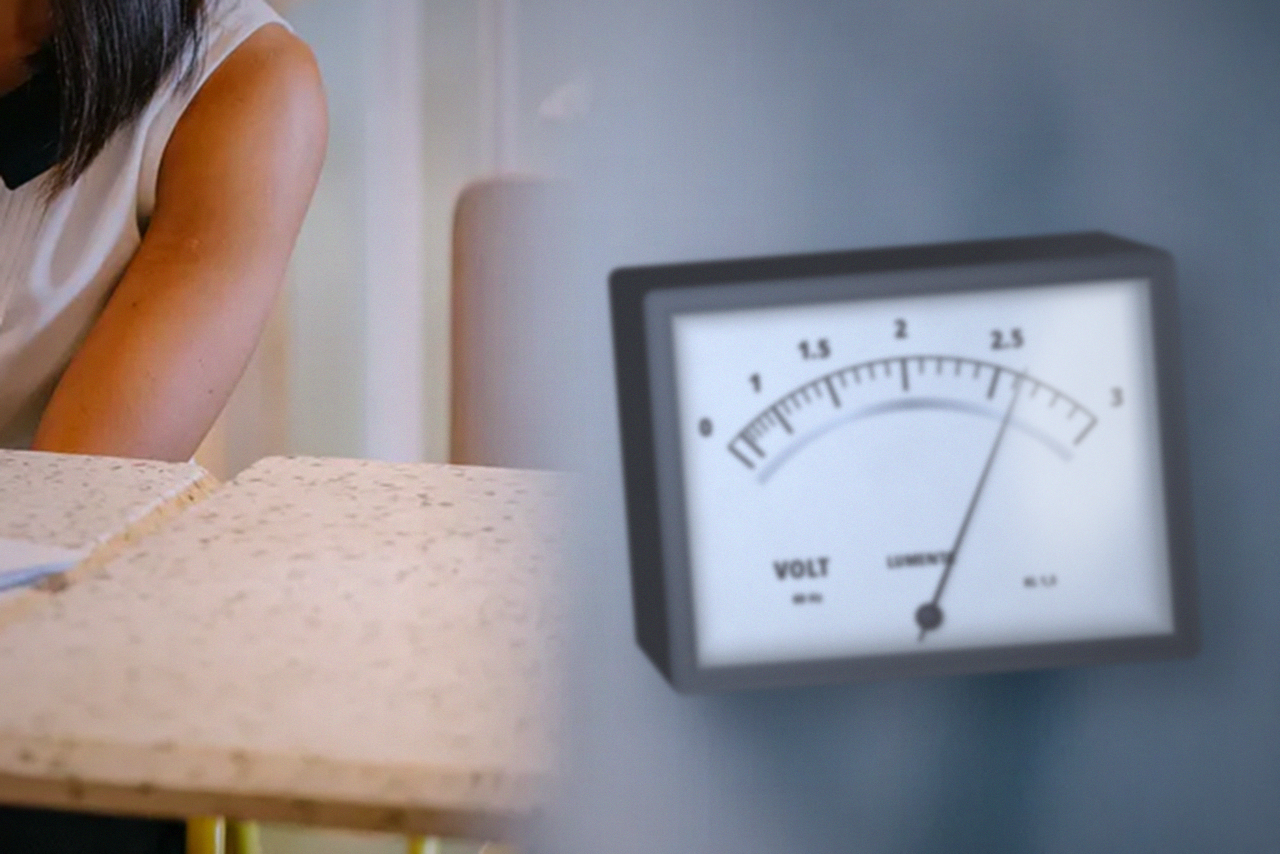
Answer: 2.6 V
